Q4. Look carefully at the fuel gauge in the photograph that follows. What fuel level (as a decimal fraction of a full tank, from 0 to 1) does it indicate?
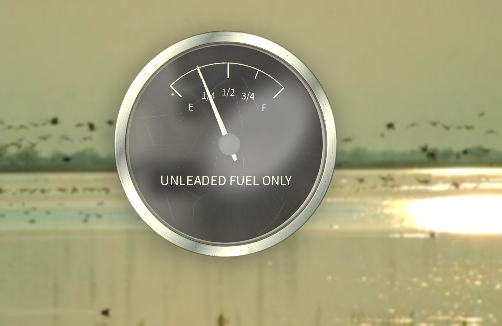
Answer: 0.25
